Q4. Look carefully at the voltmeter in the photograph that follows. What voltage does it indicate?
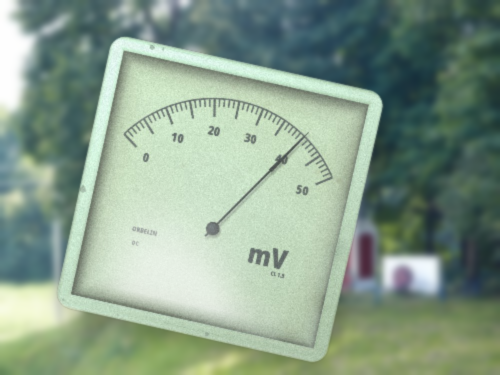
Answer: 40 mV
